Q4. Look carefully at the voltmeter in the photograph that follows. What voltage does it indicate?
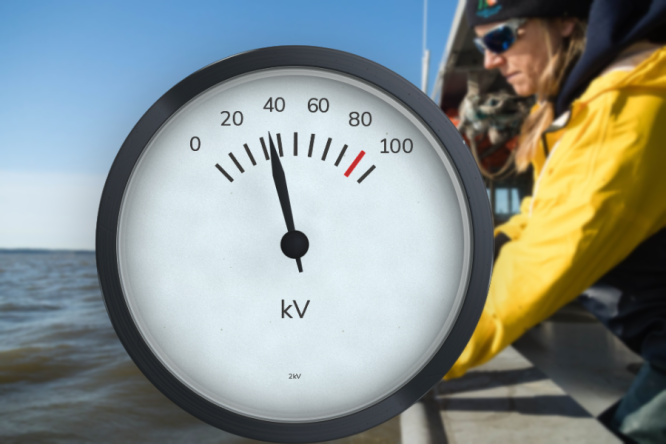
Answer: 35 kV
